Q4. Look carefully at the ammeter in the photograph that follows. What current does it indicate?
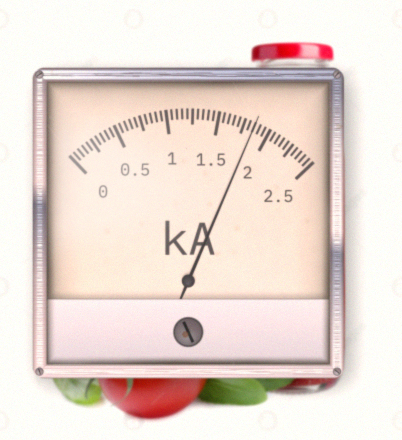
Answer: 1.85 kA
